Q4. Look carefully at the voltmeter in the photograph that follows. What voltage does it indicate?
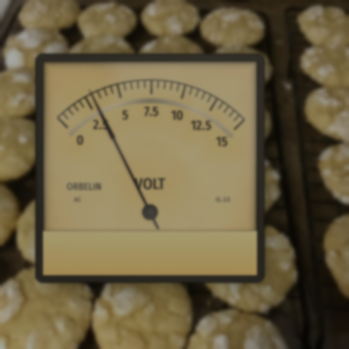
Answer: 3 V
